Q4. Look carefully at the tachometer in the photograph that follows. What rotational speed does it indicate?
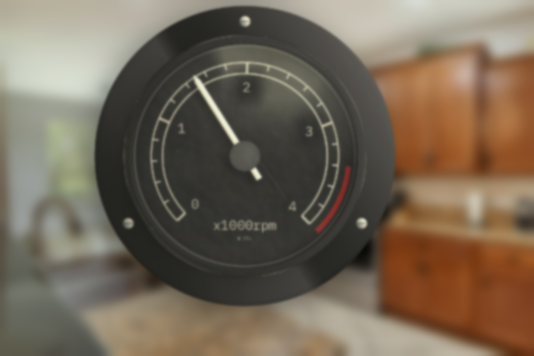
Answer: 1500 rpm
